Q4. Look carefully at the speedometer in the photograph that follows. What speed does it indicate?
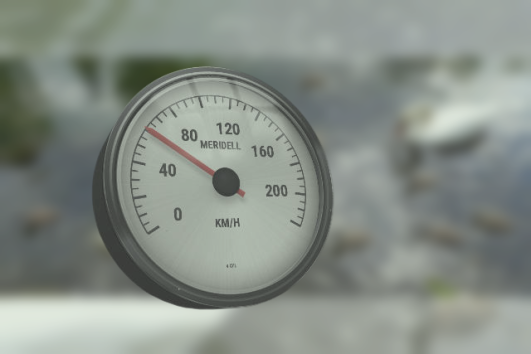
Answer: 60 km/h
